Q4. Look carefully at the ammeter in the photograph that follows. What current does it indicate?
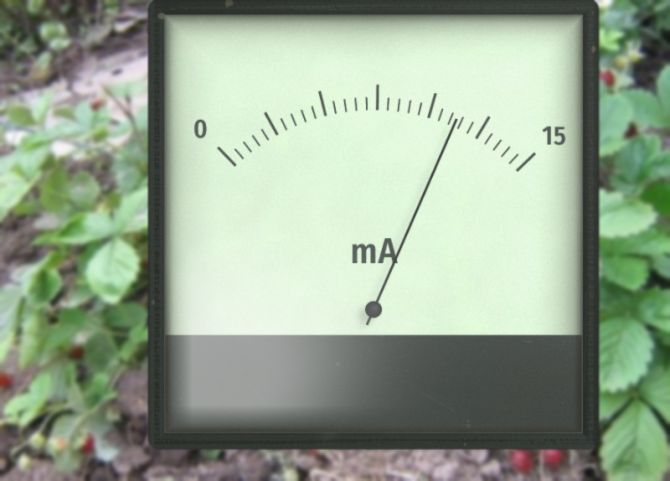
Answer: 11.25 mA
